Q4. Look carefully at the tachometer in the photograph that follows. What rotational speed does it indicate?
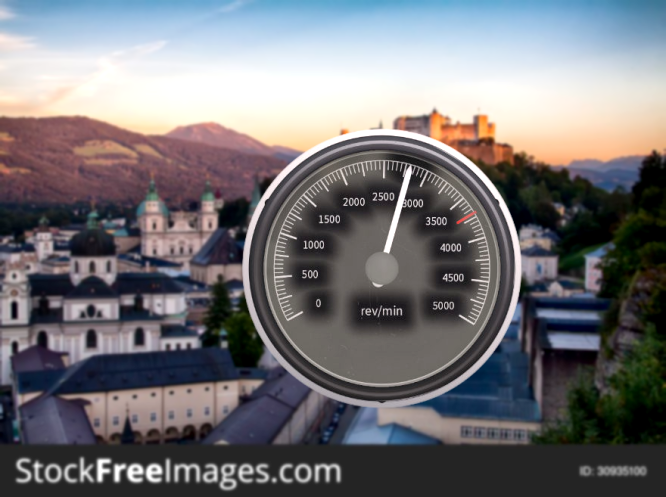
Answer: 2800 rpm
